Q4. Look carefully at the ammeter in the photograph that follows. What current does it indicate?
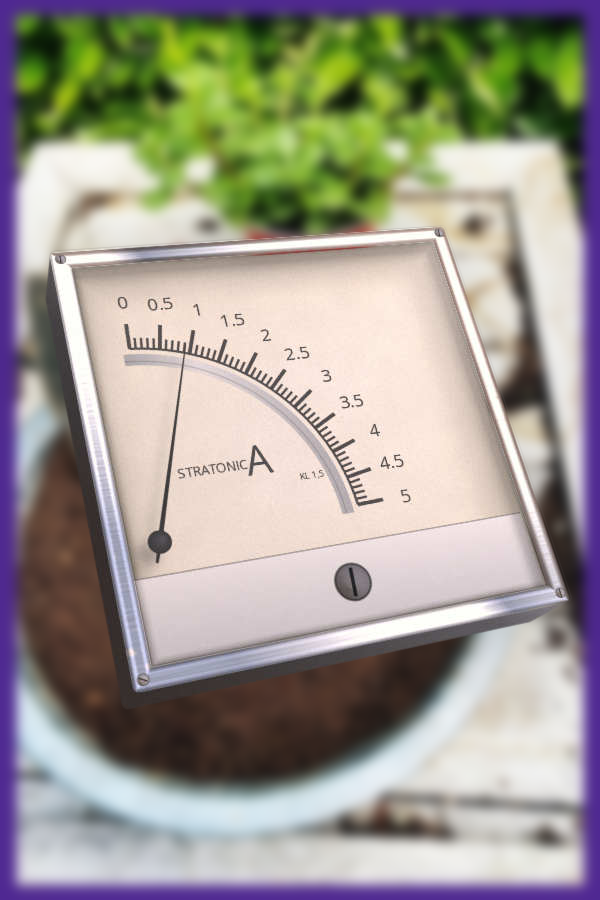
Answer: 0.9 A
